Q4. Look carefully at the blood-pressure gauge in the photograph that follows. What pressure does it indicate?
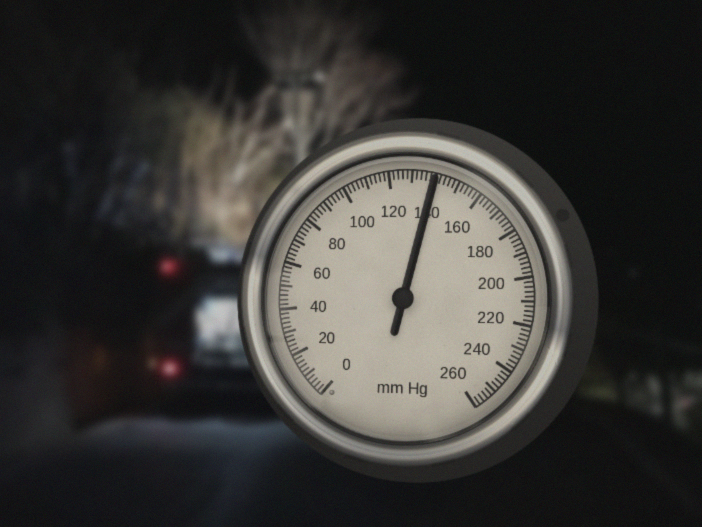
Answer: 140 mmHg
